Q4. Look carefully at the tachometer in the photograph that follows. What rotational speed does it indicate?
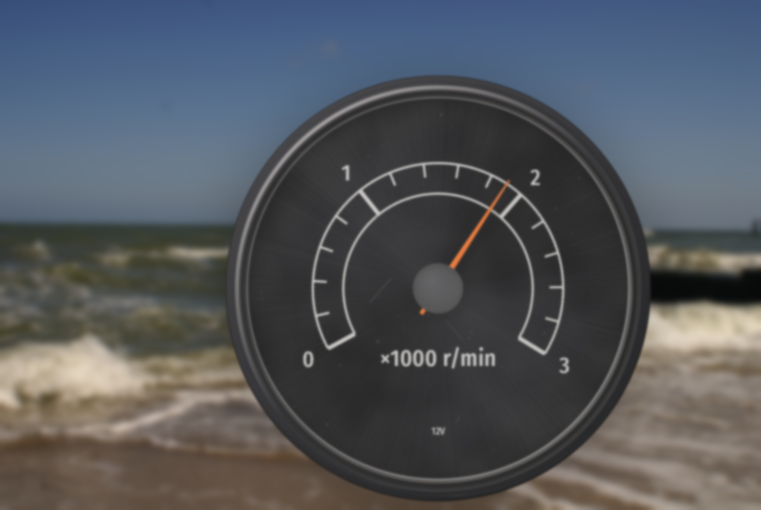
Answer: 1900 rpm
